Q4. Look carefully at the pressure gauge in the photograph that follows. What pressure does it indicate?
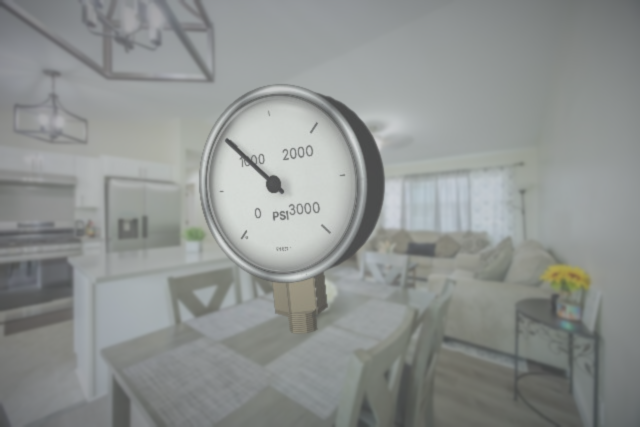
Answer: 1000 psi
